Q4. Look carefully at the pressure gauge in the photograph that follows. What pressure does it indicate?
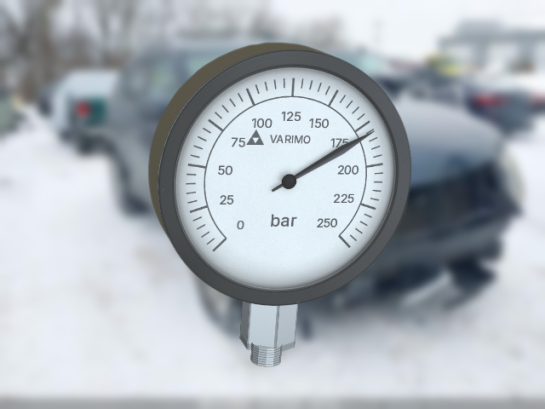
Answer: 180 bar
